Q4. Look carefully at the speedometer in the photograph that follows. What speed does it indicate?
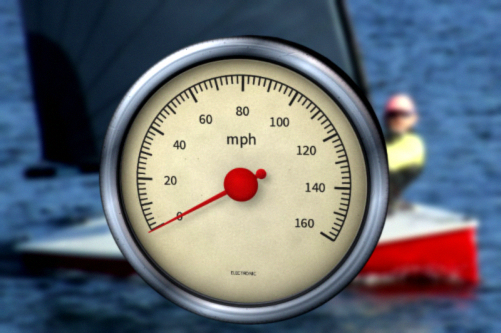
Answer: 0 mph
